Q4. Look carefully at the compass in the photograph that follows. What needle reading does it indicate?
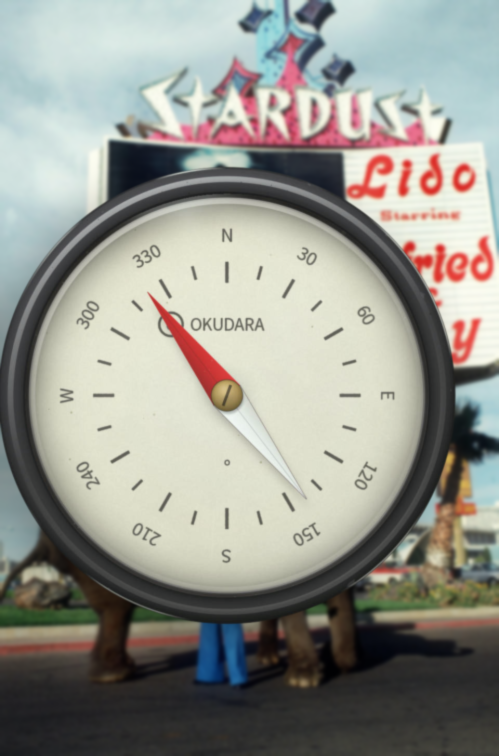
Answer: 322.5 °
